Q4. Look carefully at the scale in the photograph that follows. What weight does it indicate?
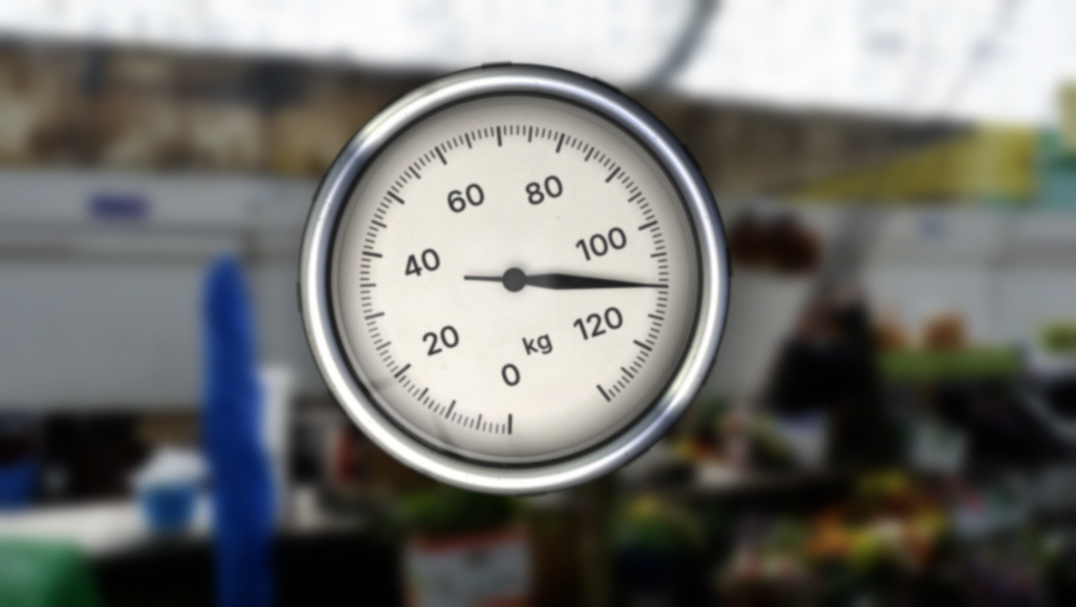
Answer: 110 kg
